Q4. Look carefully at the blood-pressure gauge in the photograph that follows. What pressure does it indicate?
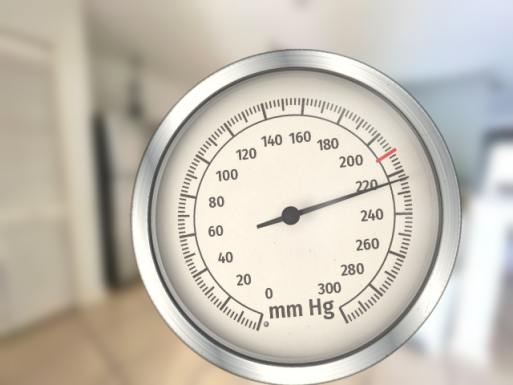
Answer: 224 mmHg
